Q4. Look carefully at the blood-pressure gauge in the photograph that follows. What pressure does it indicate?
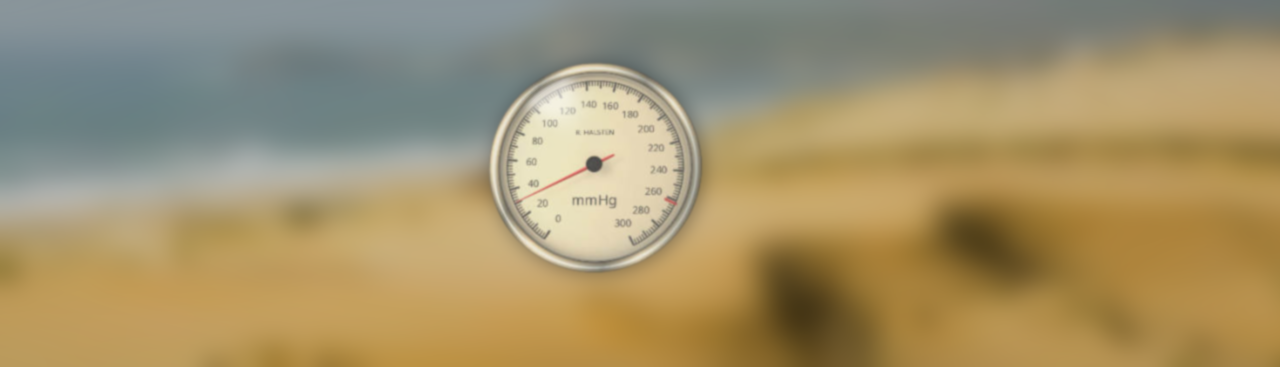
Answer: 30 mmHg
